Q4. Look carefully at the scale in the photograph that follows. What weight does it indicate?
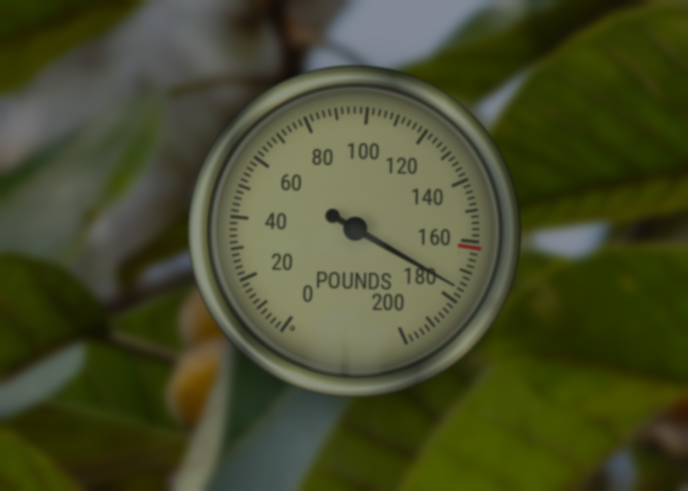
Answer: 176 lb
